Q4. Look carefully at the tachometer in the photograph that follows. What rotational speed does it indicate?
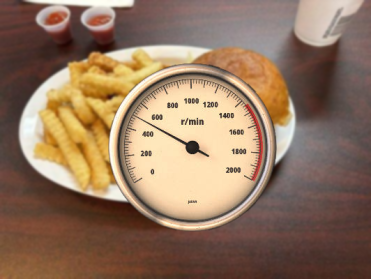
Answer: 500 rpm
